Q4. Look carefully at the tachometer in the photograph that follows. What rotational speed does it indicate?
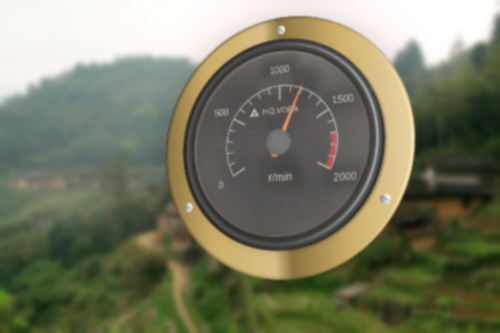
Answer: 1200 rpm
